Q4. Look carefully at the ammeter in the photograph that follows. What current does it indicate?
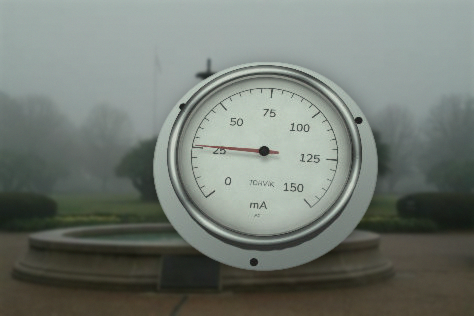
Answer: 25 mA
